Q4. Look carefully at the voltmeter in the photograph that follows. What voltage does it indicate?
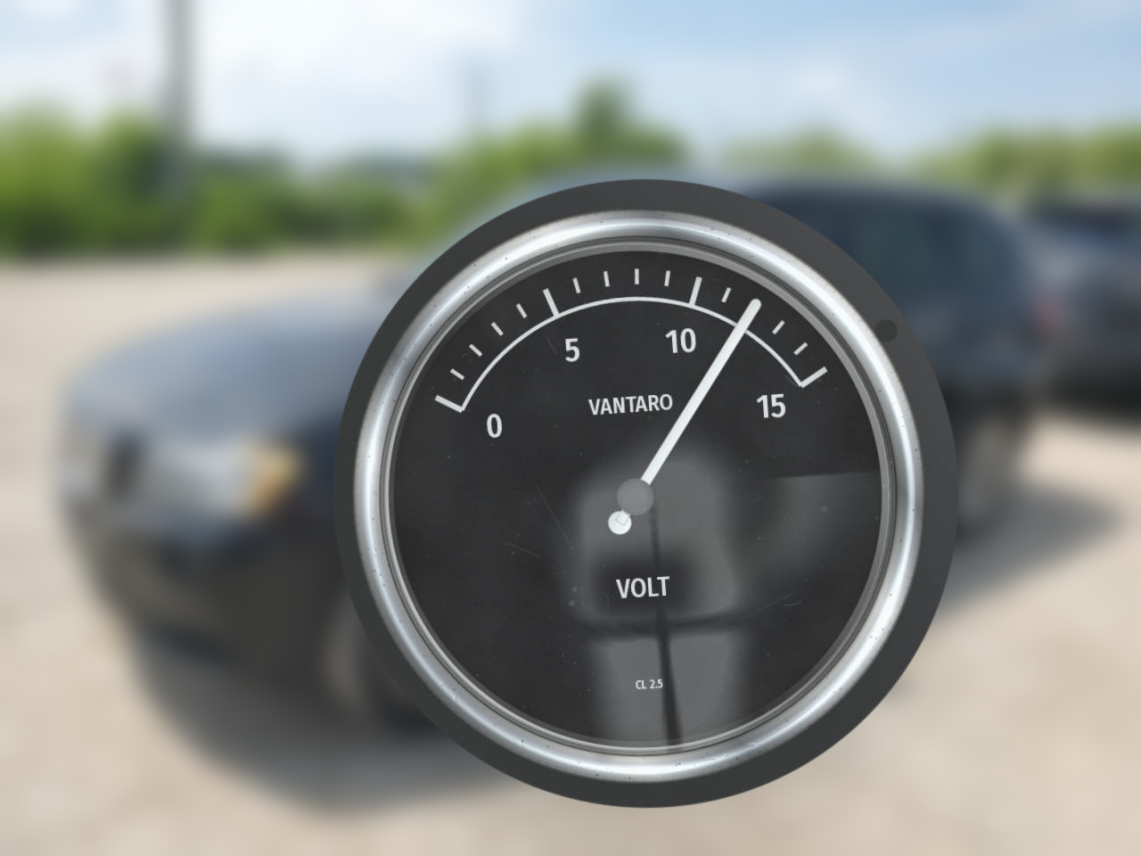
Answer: 12 V
